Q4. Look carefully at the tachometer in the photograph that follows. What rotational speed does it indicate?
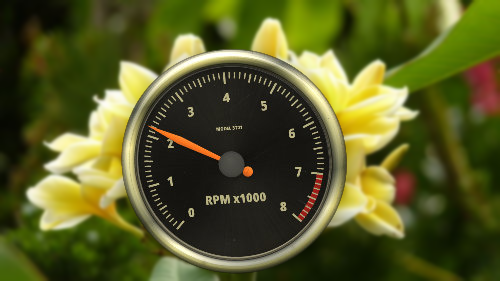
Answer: 2200 rpm
